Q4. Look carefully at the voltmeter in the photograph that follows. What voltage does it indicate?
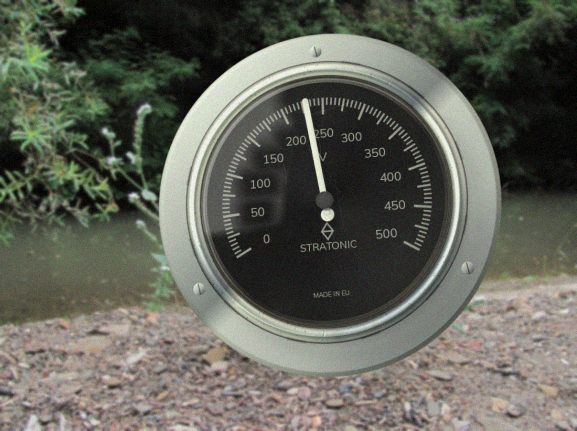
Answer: 230 V
